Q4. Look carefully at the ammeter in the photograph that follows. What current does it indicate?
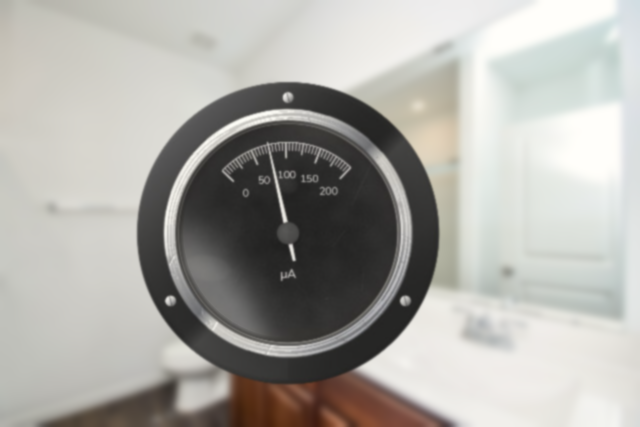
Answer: 75 µA
